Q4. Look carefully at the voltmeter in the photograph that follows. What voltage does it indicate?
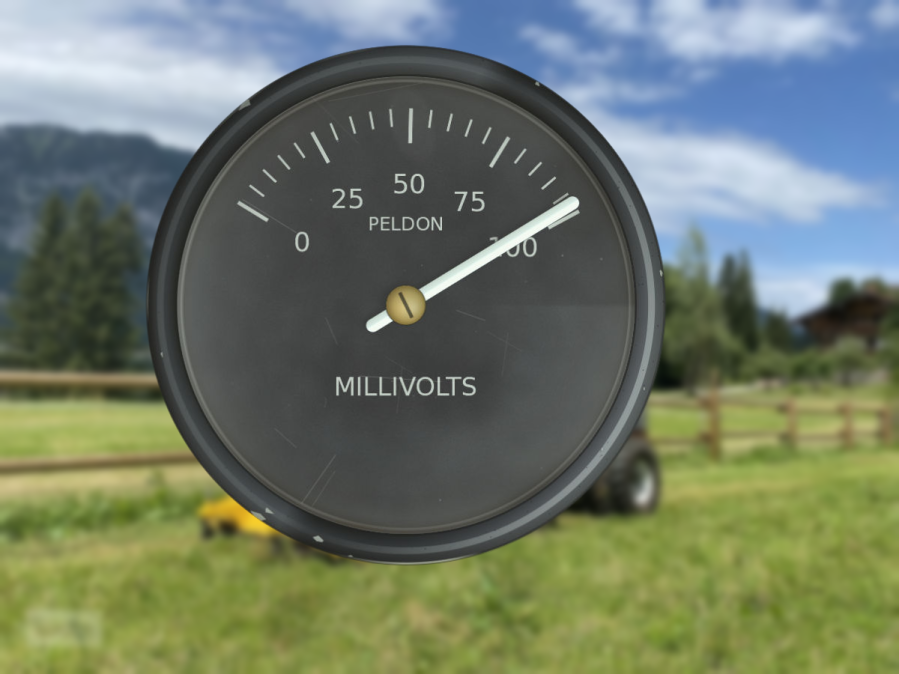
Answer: 97.5 mV
